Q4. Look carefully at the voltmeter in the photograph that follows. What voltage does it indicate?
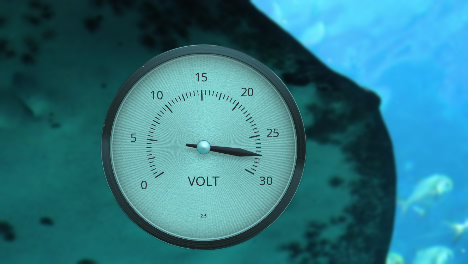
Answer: 27.5 V
